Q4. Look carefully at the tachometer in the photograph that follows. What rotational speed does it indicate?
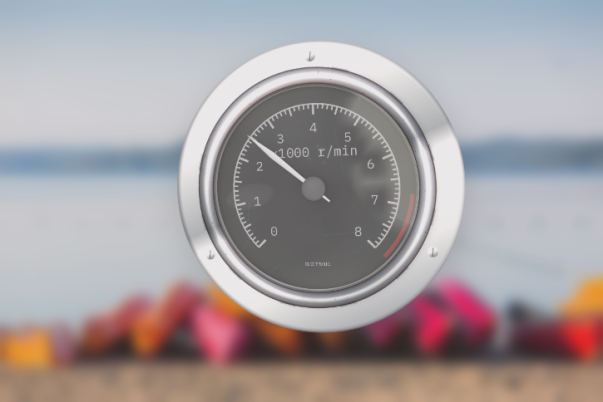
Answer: 2500 rpm
